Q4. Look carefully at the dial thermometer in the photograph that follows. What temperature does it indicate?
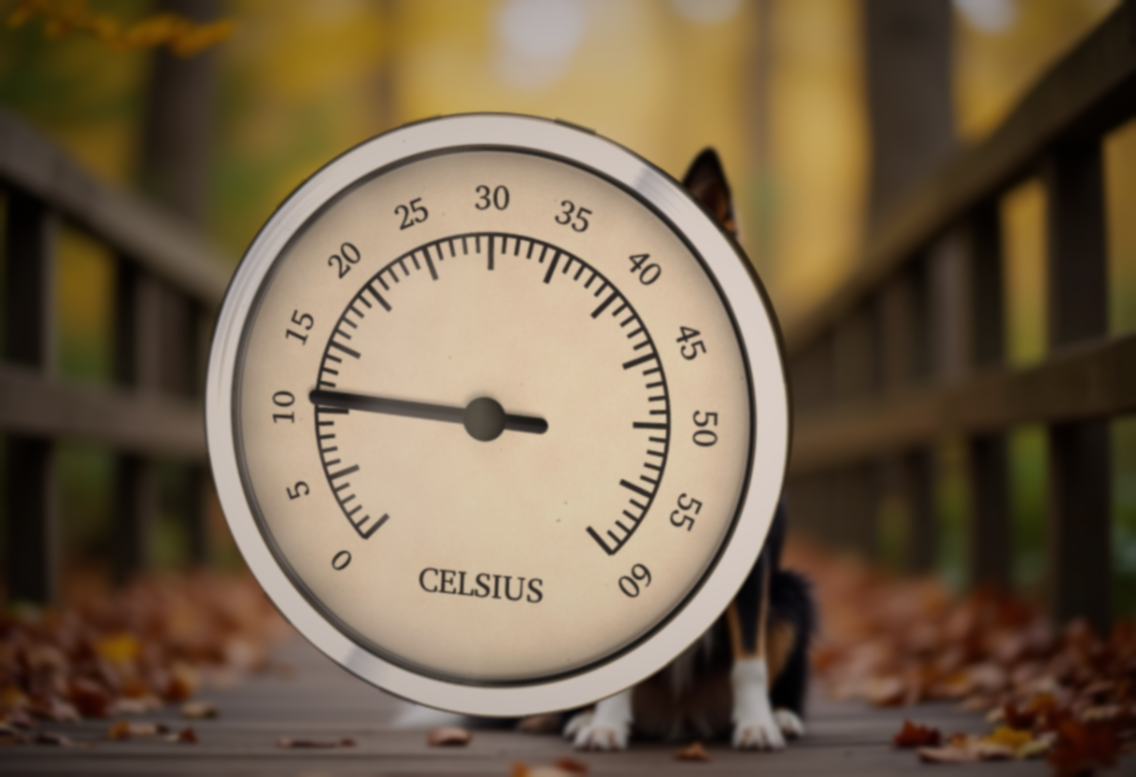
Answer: 11 °C
